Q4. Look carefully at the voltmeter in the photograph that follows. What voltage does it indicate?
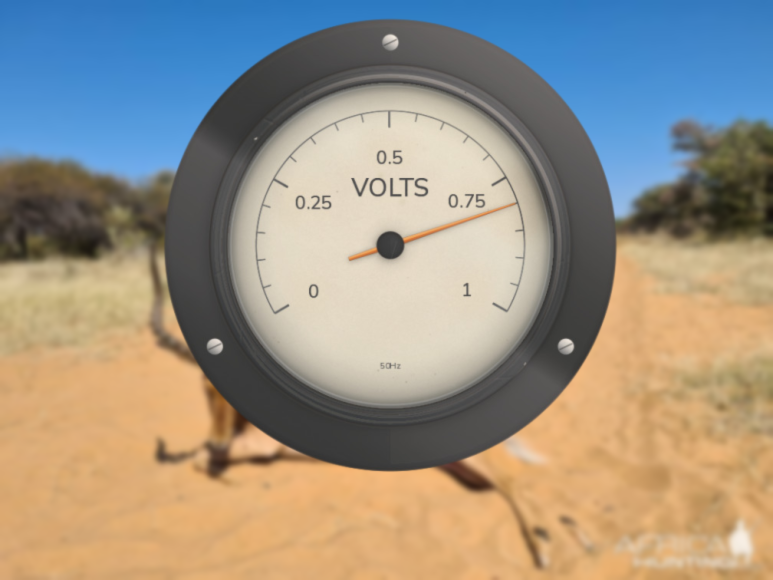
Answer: 0.8 V
